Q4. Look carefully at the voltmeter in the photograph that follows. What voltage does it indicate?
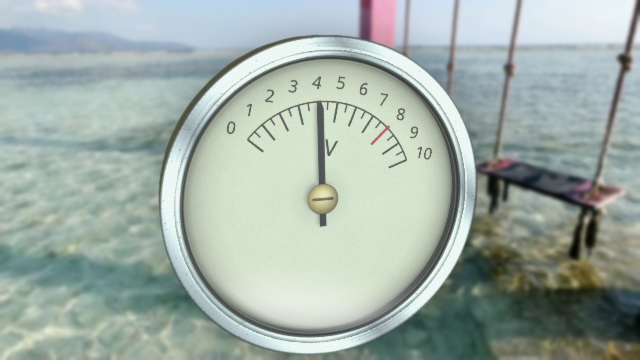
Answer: 4 V
